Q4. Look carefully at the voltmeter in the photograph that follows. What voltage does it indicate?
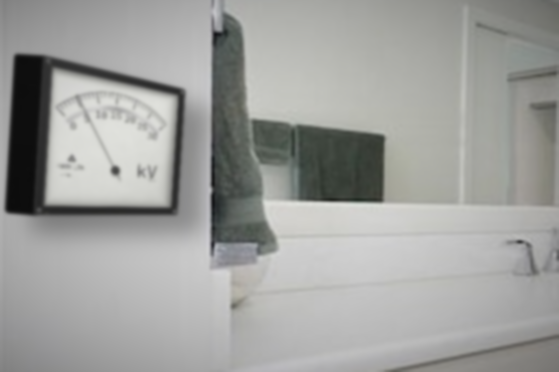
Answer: 5 kV
